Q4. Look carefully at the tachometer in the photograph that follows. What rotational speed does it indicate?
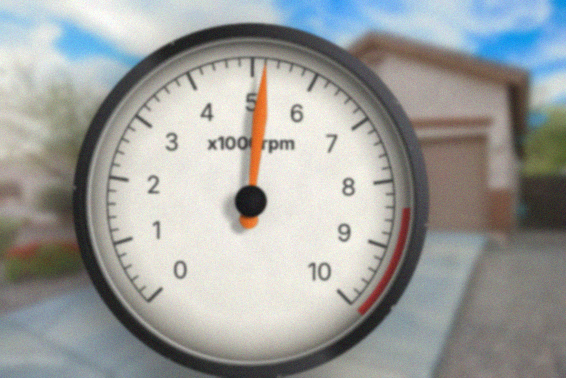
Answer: 5200 rpm
